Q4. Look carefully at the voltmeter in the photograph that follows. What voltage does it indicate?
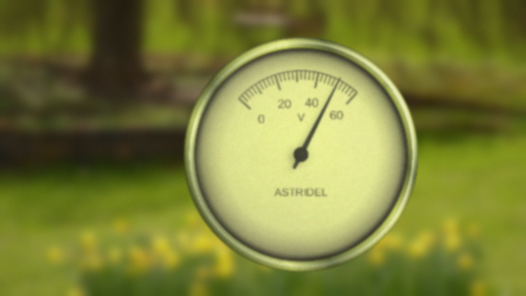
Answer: 50 V
